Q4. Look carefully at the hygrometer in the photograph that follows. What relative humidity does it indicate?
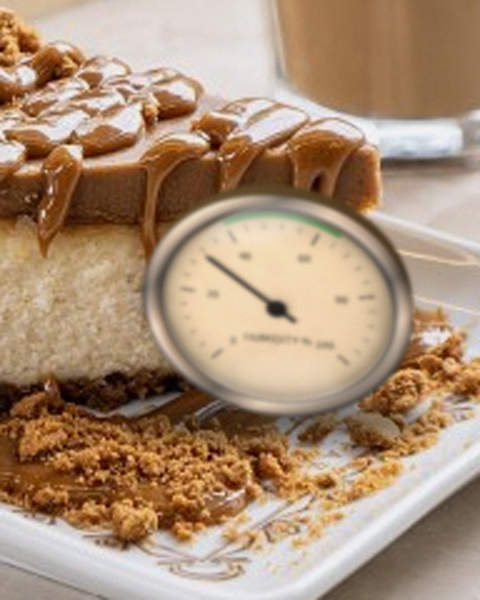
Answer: 32 %
